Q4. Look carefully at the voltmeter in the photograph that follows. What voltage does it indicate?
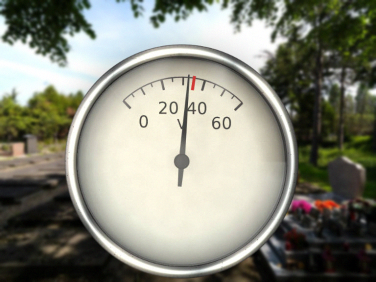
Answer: 32.5 V
